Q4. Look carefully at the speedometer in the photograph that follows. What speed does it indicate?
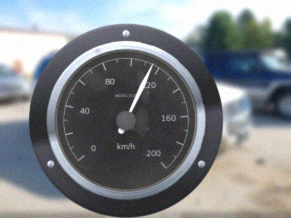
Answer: 115 km/h
